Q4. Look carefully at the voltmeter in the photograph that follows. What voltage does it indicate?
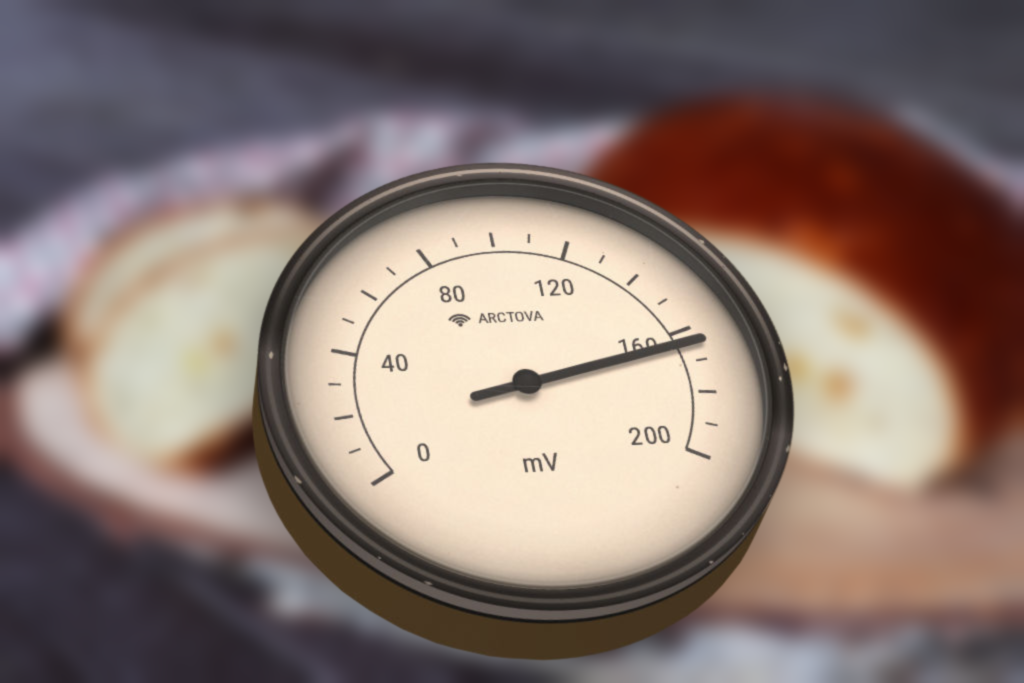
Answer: 165 mV
